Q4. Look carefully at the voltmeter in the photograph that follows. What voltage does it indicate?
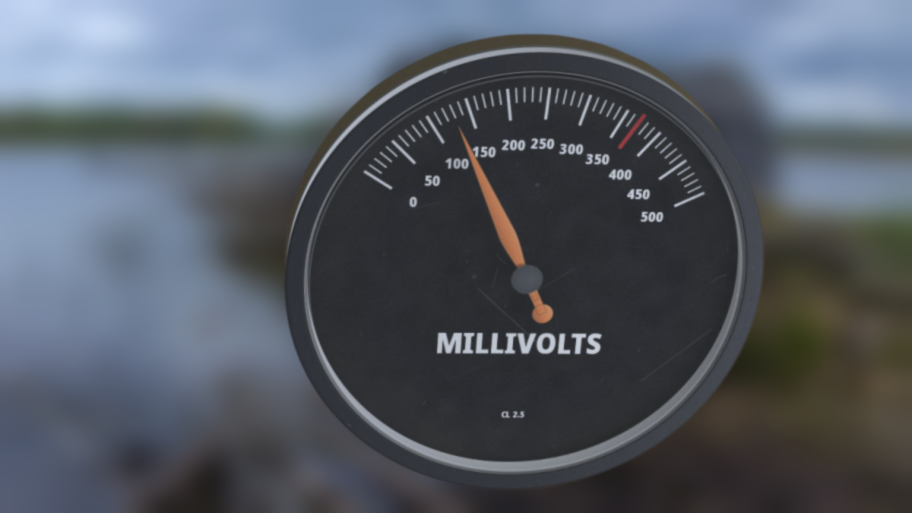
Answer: 130 mV
